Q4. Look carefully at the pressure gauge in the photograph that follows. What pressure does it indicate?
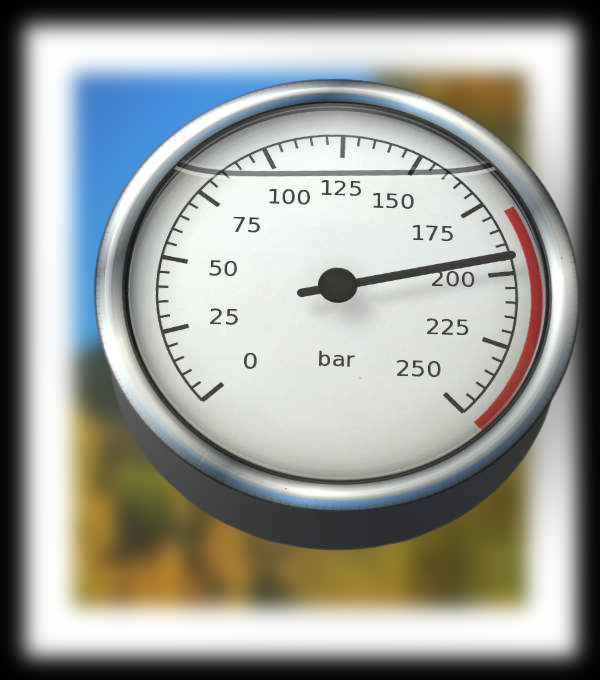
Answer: 195 bar
